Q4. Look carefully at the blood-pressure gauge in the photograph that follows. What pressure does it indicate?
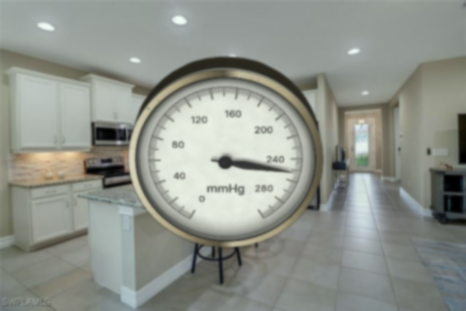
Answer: 250 mmHg
